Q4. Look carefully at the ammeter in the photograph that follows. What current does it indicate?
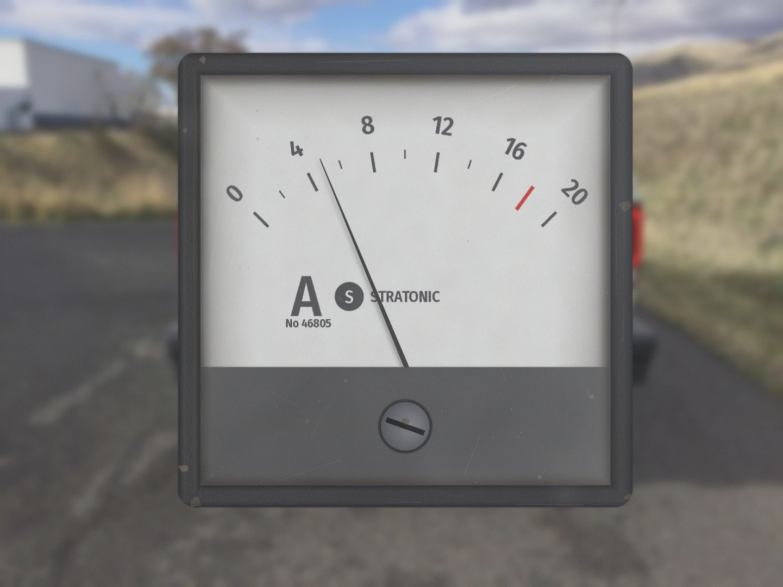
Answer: 5 A
